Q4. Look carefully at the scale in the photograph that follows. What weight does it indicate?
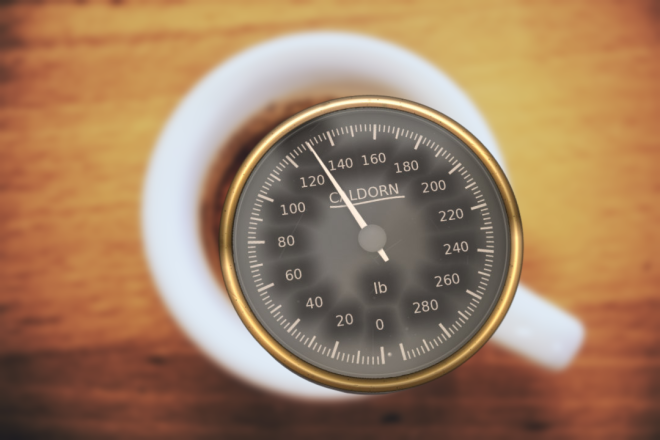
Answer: 130 lb
